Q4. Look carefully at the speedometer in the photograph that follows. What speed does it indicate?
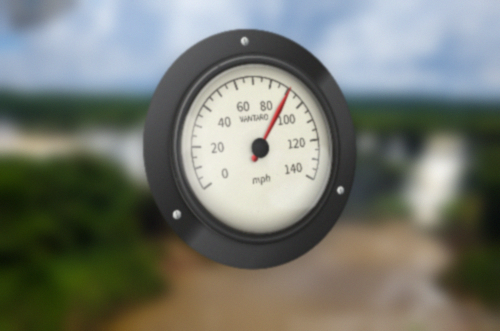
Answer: 90 mph
